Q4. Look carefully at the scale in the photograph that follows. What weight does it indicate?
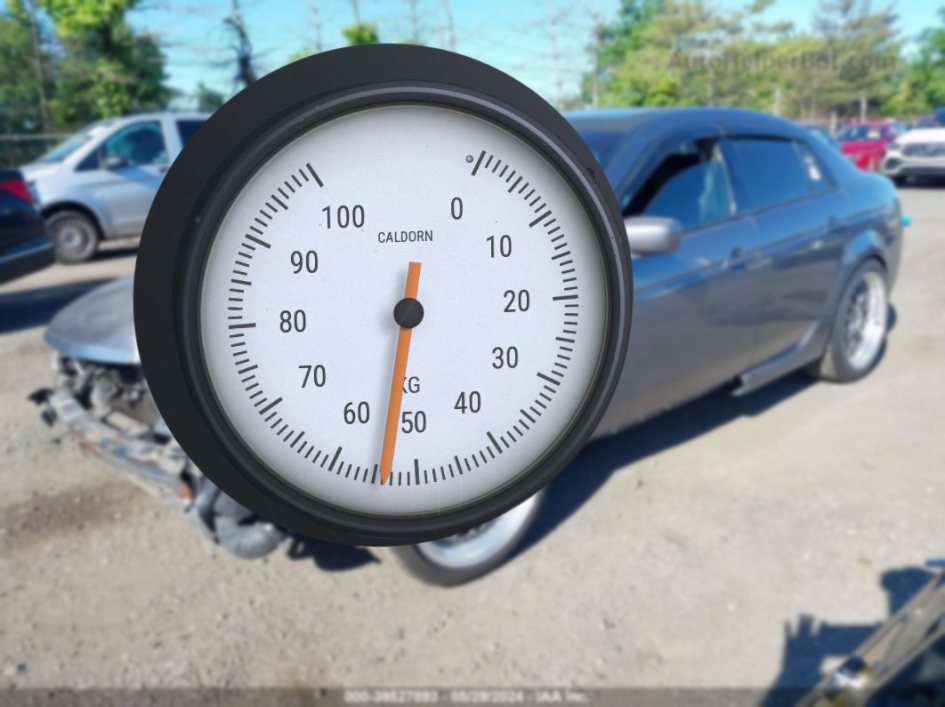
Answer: 54 kg
